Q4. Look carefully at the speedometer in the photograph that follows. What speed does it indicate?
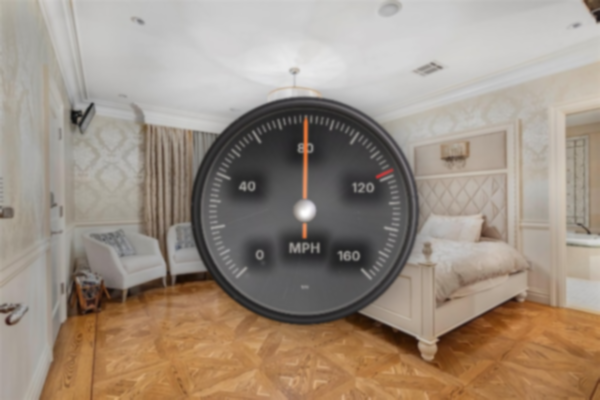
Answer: 80 mph
